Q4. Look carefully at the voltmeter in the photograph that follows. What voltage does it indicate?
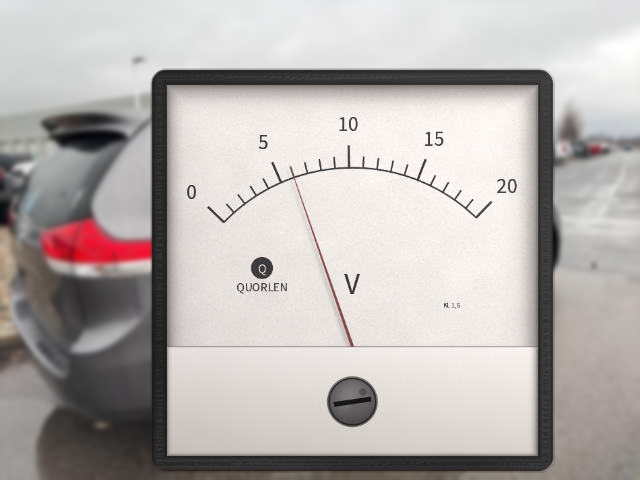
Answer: 6 V
